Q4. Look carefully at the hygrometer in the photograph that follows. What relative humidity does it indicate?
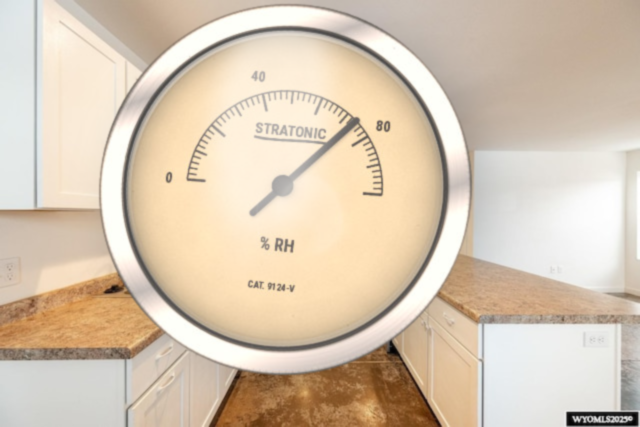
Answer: 74 %
